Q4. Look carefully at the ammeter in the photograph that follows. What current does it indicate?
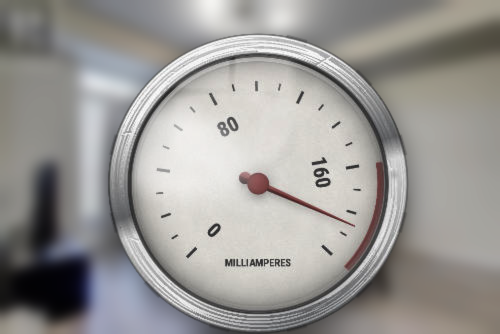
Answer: 185 mA
